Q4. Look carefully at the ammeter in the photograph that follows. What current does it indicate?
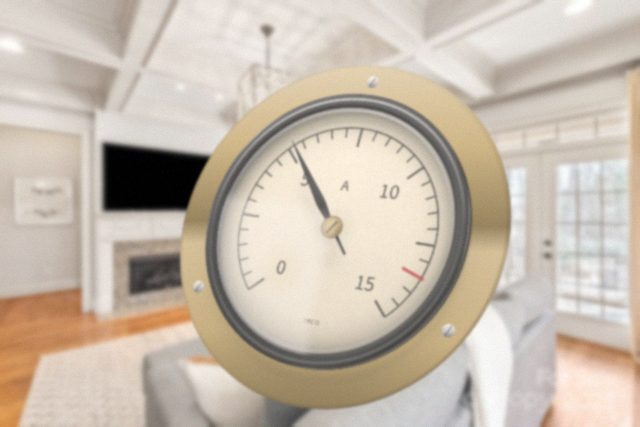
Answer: 5.25 A
